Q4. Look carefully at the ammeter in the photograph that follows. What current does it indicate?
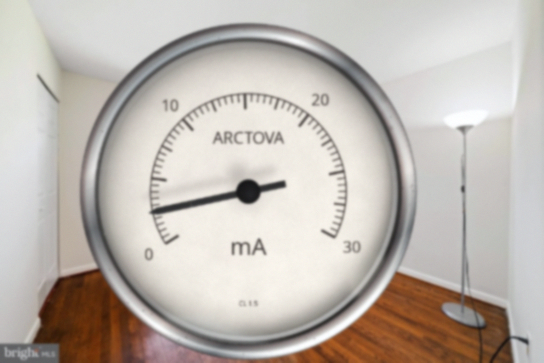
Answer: 2.5 mA
